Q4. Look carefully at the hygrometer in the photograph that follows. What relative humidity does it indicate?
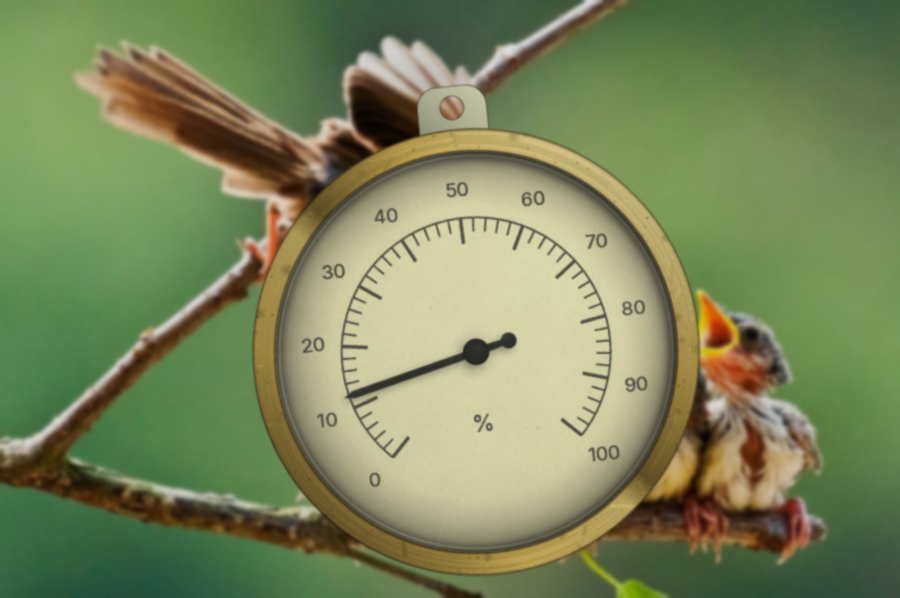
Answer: 12 %
